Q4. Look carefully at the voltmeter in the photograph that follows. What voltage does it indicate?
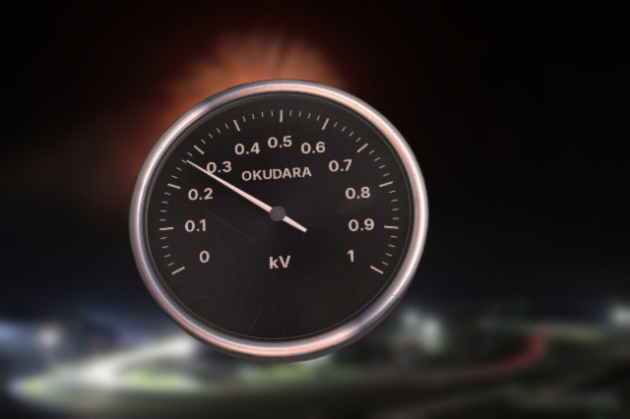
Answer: 0.26 kV
